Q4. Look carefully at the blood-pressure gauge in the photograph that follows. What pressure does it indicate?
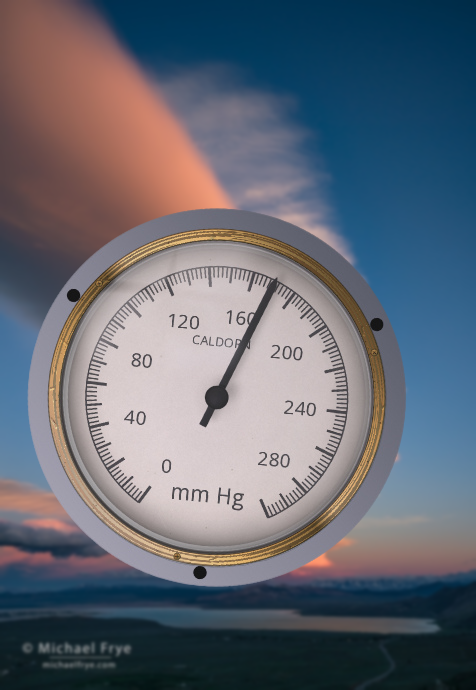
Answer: 170 mmHg
